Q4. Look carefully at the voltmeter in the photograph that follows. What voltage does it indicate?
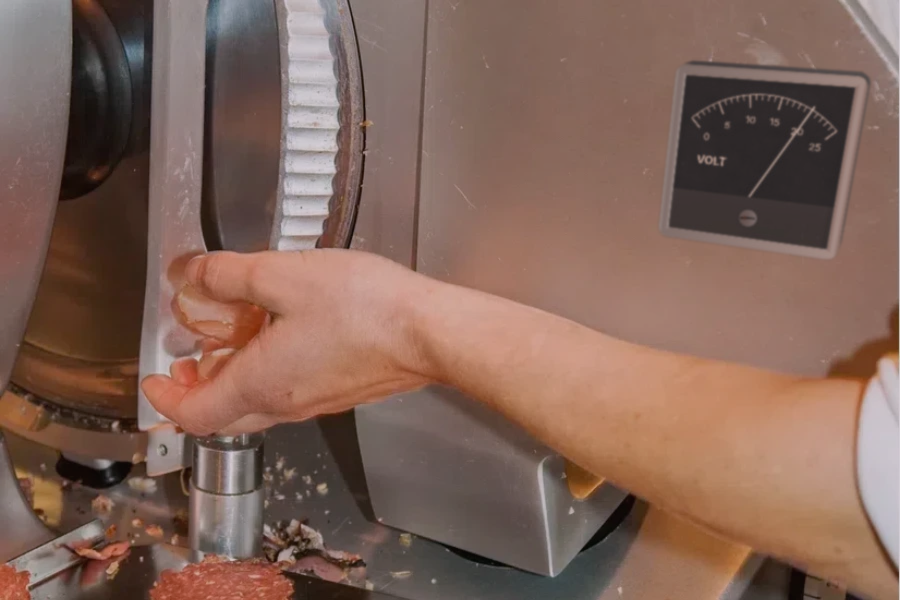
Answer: 20 V
